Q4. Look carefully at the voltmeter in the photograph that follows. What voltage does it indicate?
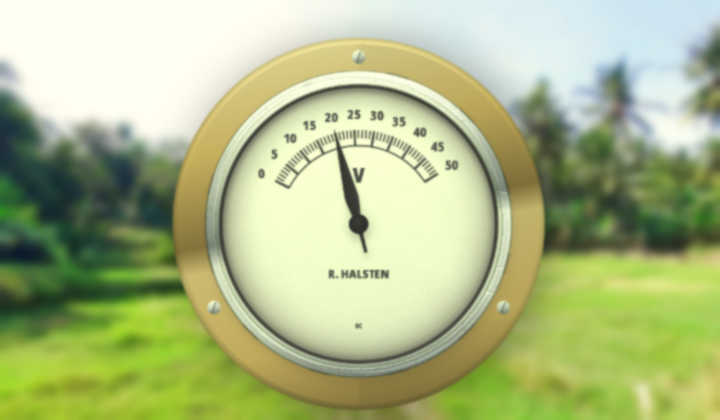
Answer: 20 V
